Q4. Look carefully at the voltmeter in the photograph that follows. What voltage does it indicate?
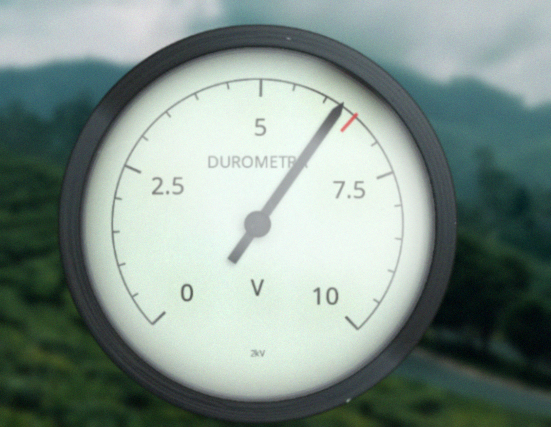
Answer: 6.25 V
